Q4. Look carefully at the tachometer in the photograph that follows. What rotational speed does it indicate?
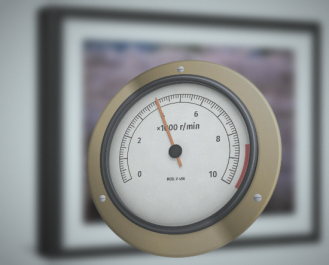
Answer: 4000 rpm
